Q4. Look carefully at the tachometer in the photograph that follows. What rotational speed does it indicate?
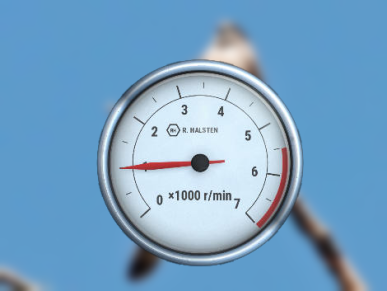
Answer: 1000 rpm
